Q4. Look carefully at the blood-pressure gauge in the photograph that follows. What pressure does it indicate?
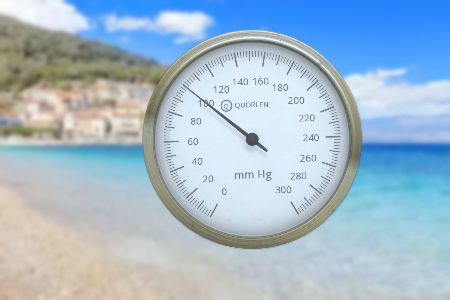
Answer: 100 mmHg
